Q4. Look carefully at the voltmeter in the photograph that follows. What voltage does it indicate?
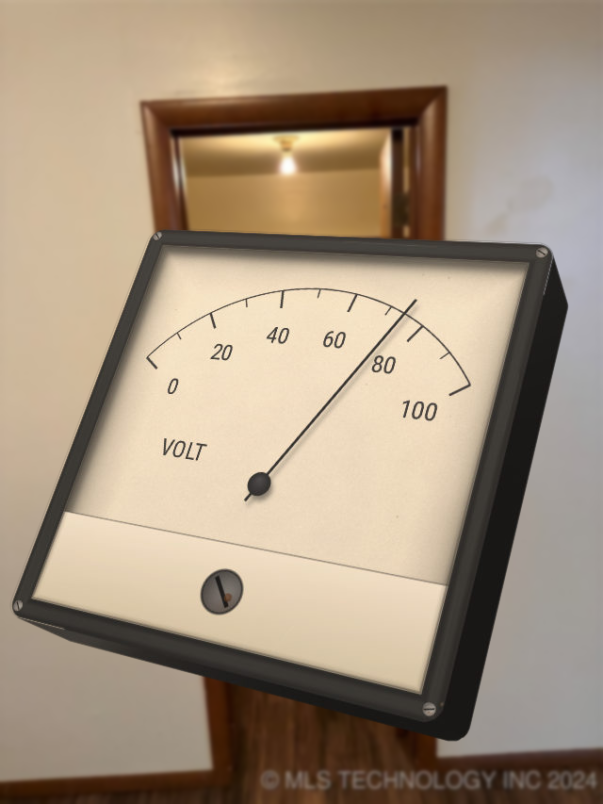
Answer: 75 V
